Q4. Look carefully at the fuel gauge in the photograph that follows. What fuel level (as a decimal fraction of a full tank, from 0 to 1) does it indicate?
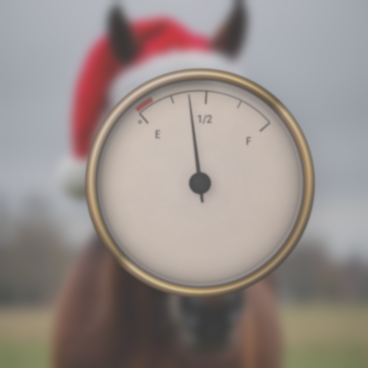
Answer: 0.375
